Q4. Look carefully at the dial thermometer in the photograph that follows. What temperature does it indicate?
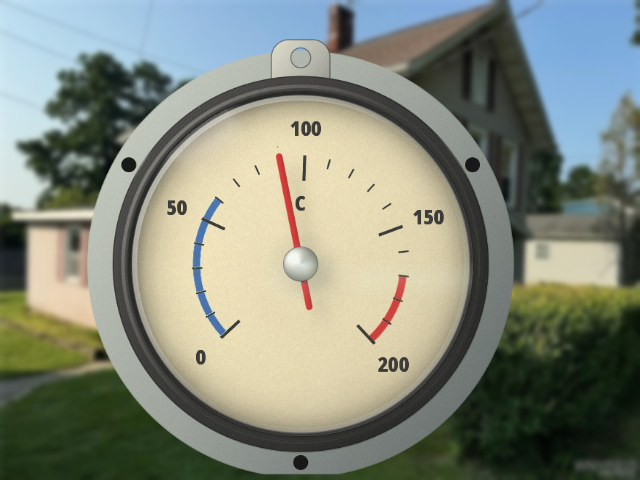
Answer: 90 °C
